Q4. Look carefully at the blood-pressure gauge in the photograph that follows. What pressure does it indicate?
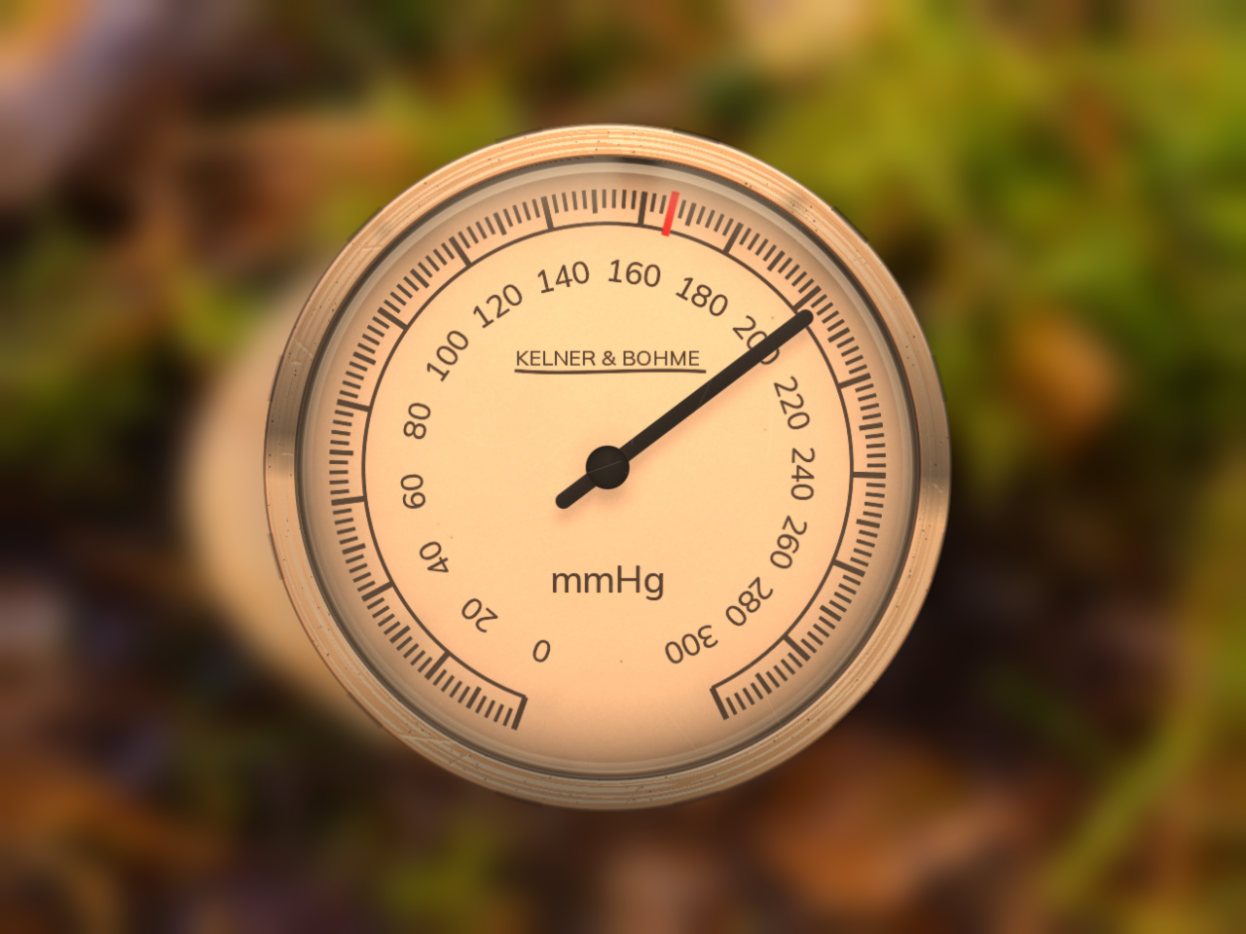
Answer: 203 mmHg
